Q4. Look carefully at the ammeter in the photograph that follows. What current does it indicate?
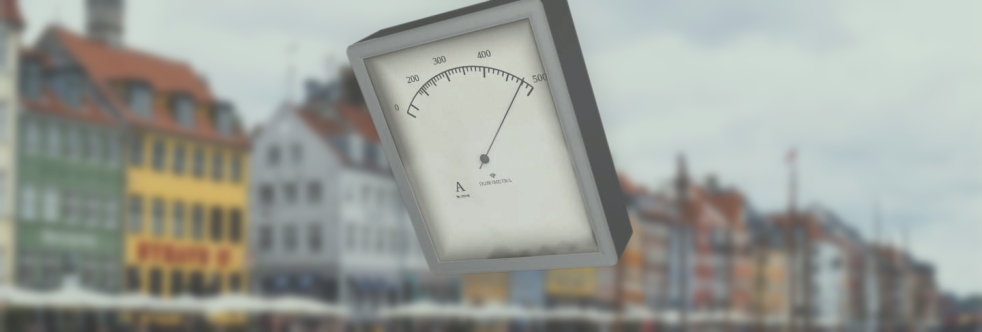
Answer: 480 A
